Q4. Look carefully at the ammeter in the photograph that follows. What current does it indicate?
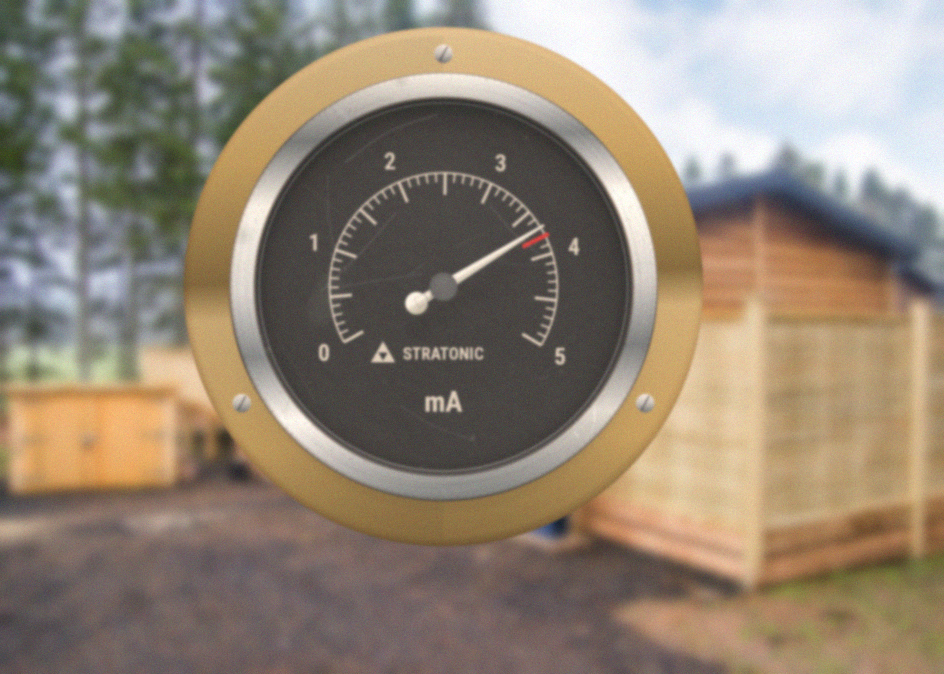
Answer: 3.7 mA
